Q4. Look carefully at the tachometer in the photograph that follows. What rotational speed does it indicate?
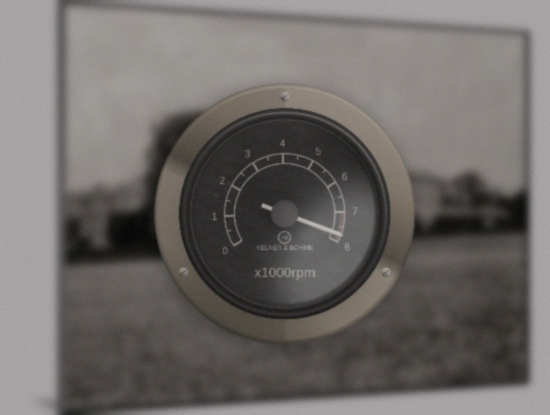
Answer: 7750 rpm
